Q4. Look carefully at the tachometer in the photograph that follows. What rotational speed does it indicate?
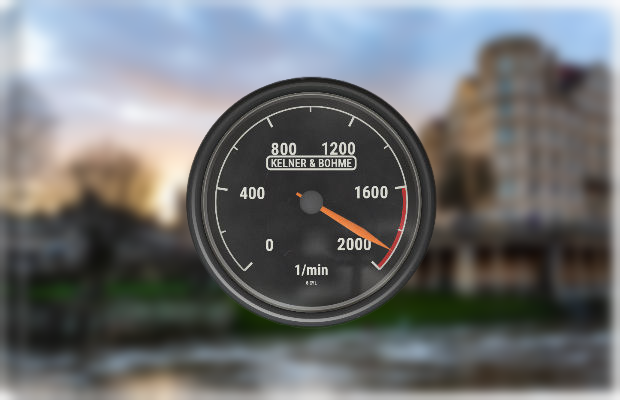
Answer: 1900 rpm
